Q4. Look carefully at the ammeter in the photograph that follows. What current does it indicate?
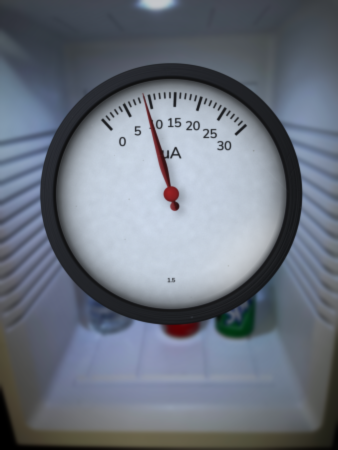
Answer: 9 µA
